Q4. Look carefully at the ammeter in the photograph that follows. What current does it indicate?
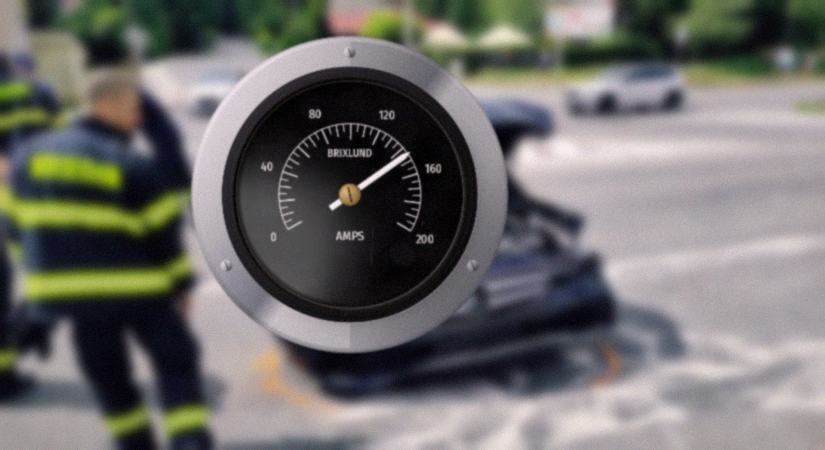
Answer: 145 A
